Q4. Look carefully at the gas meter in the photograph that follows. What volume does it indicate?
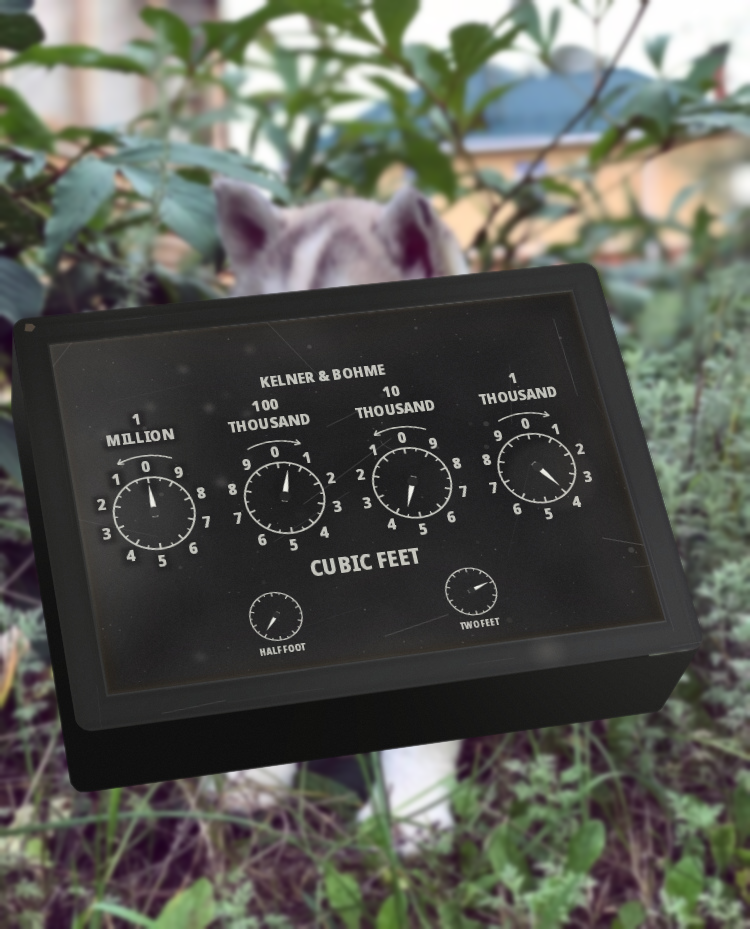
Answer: 4400 ft³
